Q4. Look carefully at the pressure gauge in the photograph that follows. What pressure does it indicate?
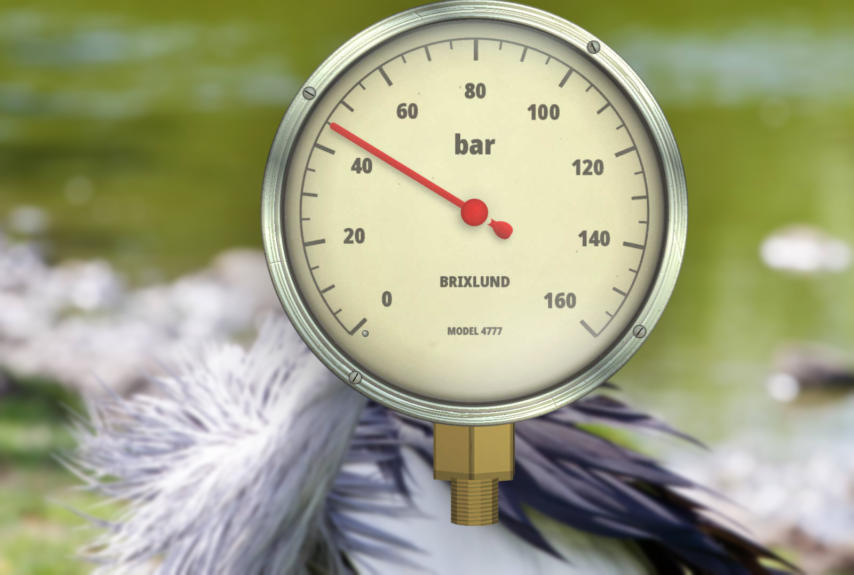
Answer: 45 bar
